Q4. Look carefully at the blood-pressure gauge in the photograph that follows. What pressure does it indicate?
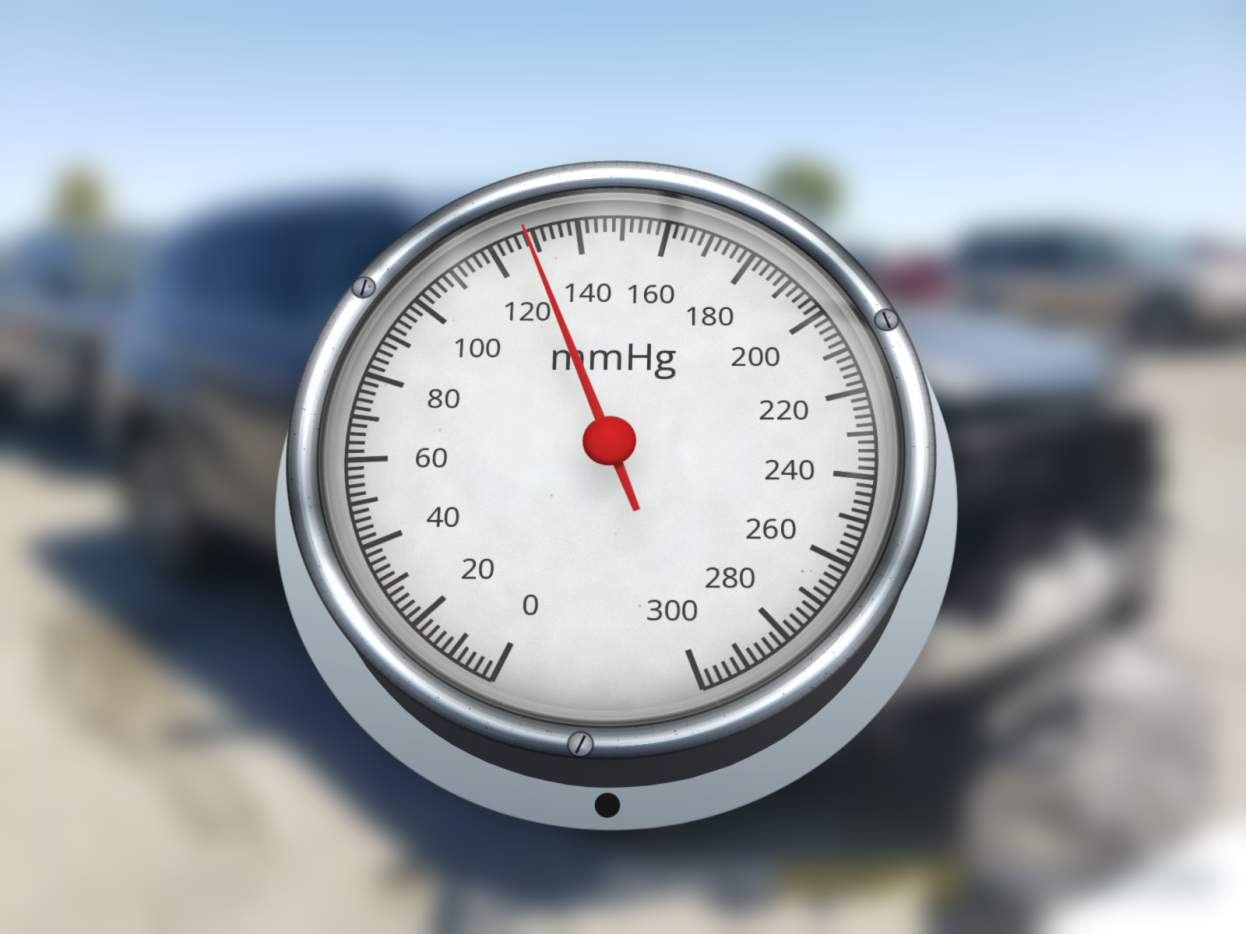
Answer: 128 mmHg
